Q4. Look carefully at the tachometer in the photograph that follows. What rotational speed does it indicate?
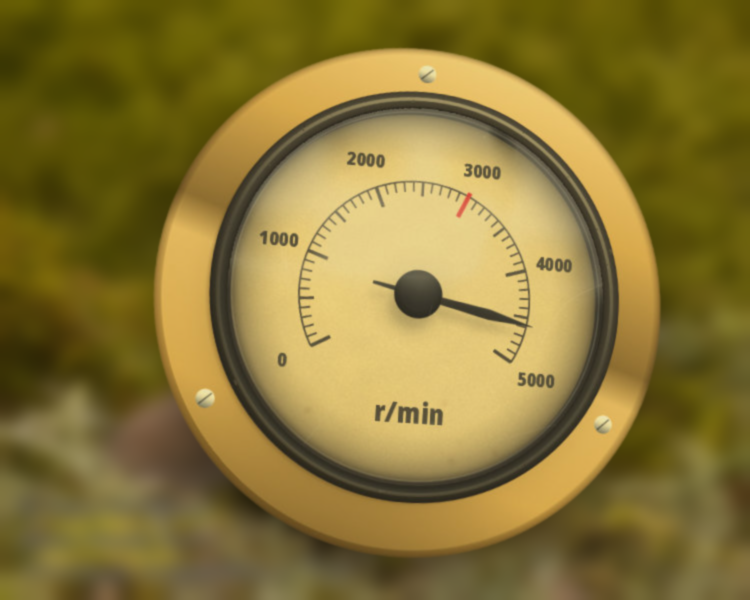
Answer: 4600 rpm
